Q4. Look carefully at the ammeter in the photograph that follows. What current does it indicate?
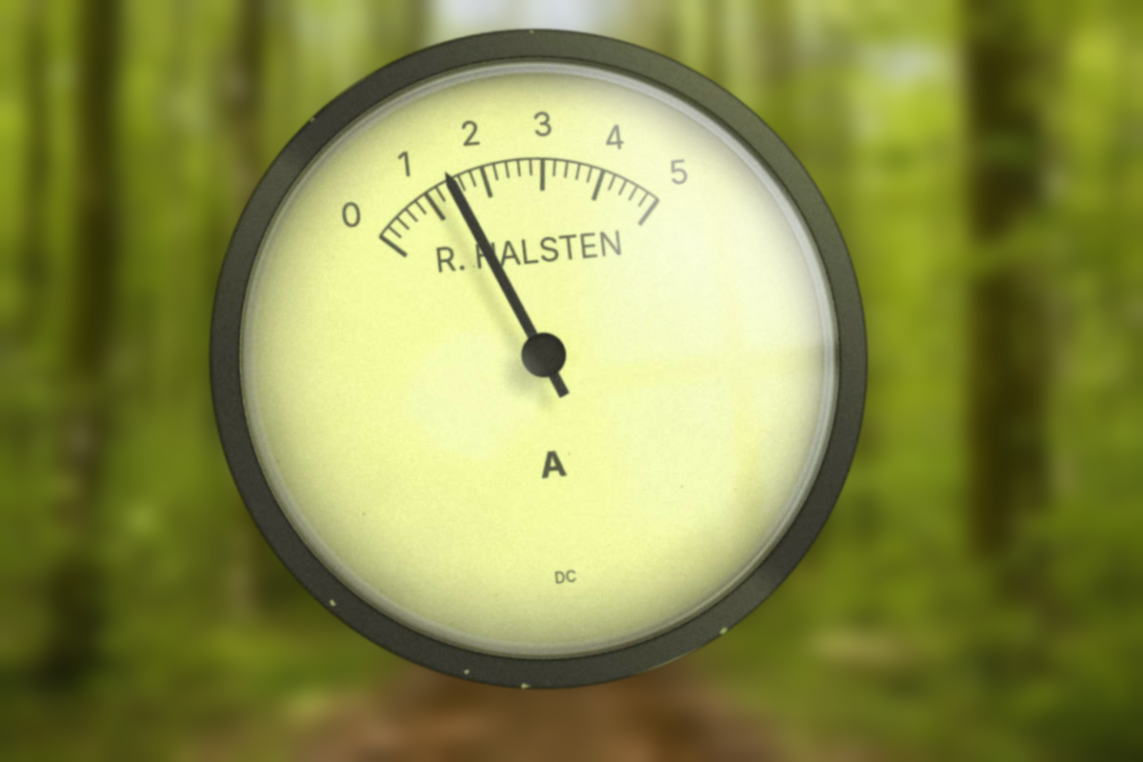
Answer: 1.4 A
